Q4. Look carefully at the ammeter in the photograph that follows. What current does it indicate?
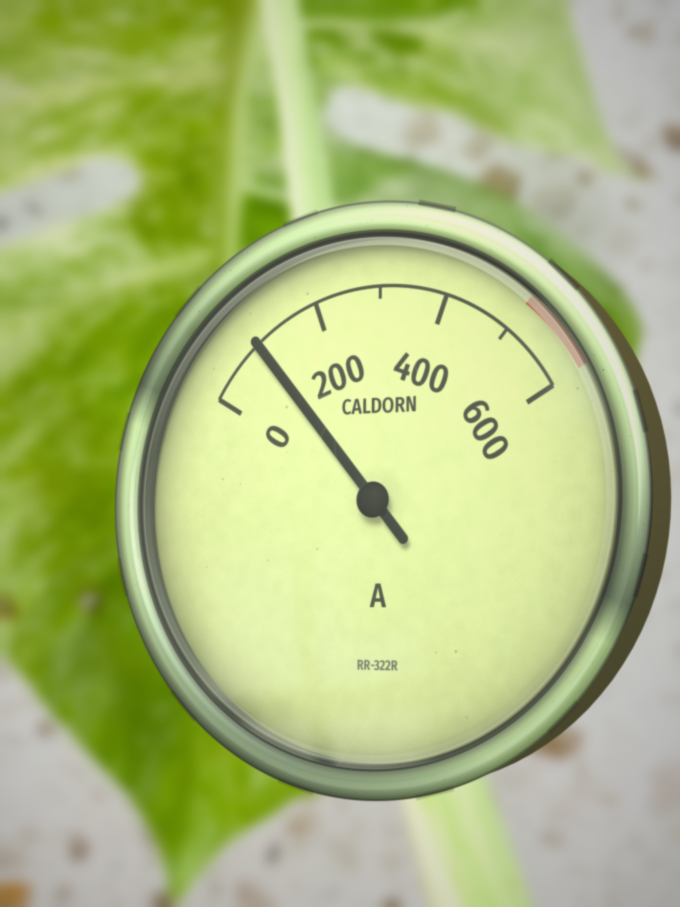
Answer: 100 A
